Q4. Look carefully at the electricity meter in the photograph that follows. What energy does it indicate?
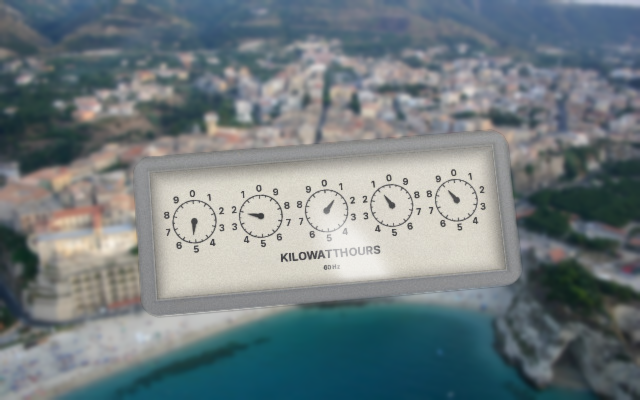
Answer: 52109 kWh
